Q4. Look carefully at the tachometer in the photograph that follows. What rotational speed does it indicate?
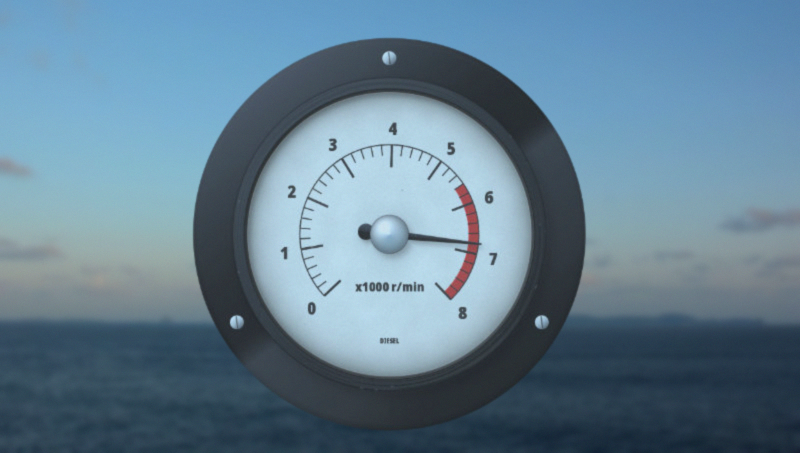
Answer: 6800 rpm
